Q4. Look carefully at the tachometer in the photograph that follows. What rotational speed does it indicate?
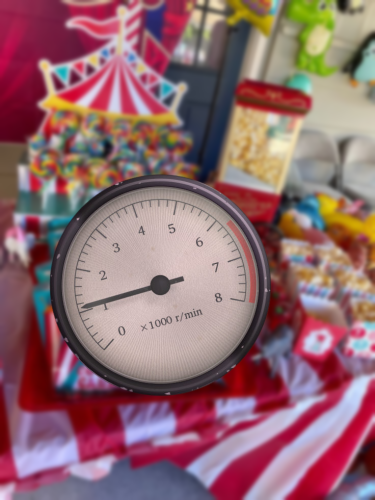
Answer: 1100 rpm
